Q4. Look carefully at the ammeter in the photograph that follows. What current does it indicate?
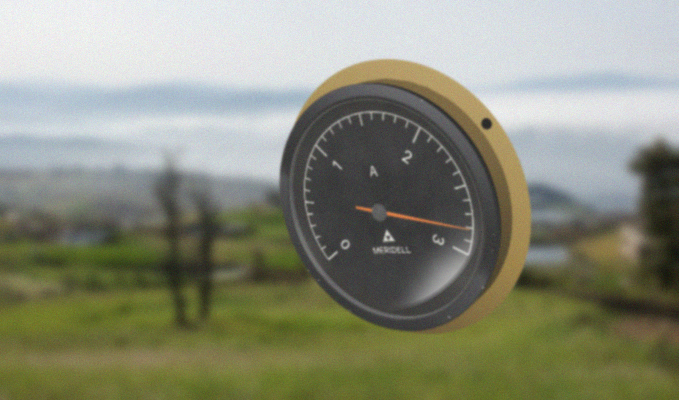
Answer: 2.8 A
